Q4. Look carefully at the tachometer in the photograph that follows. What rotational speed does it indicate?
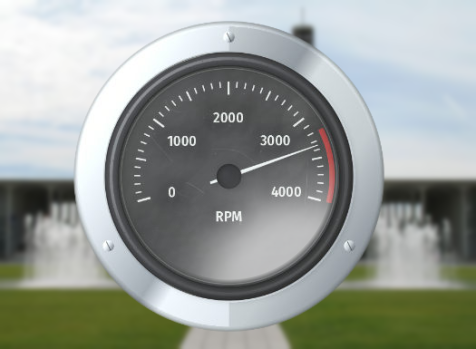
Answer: 3350 rpm
